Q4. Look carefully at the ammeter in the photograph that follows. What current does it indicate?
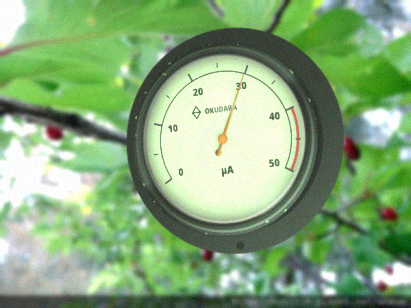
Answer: 30 µA
